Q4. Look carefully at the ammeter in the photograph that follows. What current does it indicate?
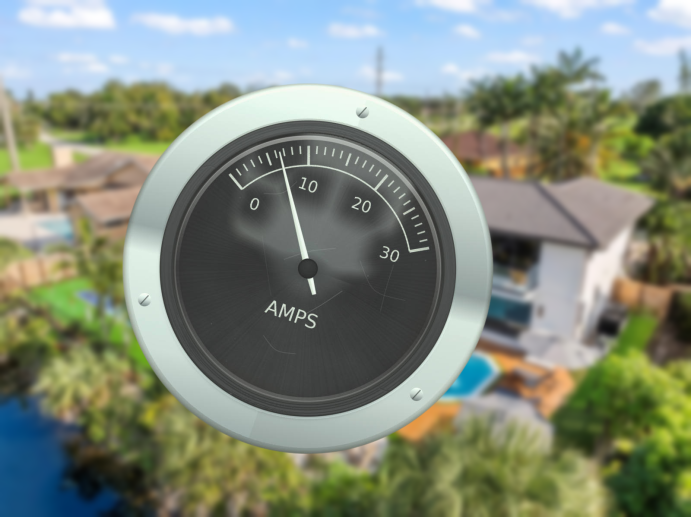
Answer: 6.5 A
